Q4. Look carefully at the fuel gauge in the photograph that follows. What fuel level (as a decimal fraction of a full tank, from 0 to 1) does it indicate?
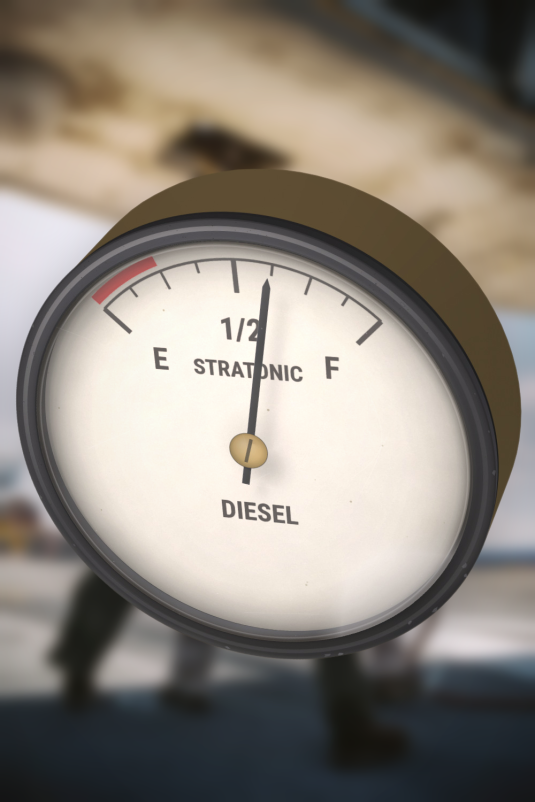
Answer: 0.625
